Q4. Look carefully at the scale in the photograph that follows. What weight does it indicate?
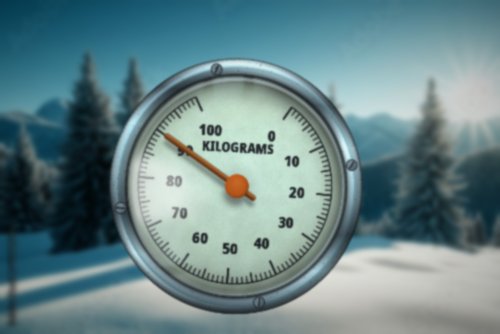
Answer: 90 kg
